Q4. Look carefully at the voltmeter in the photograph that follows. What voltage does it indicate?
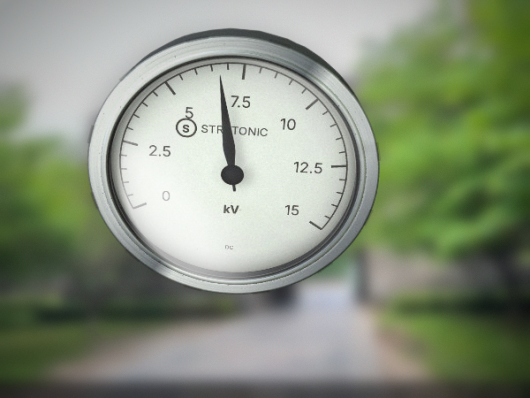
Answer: 6.75 kV
